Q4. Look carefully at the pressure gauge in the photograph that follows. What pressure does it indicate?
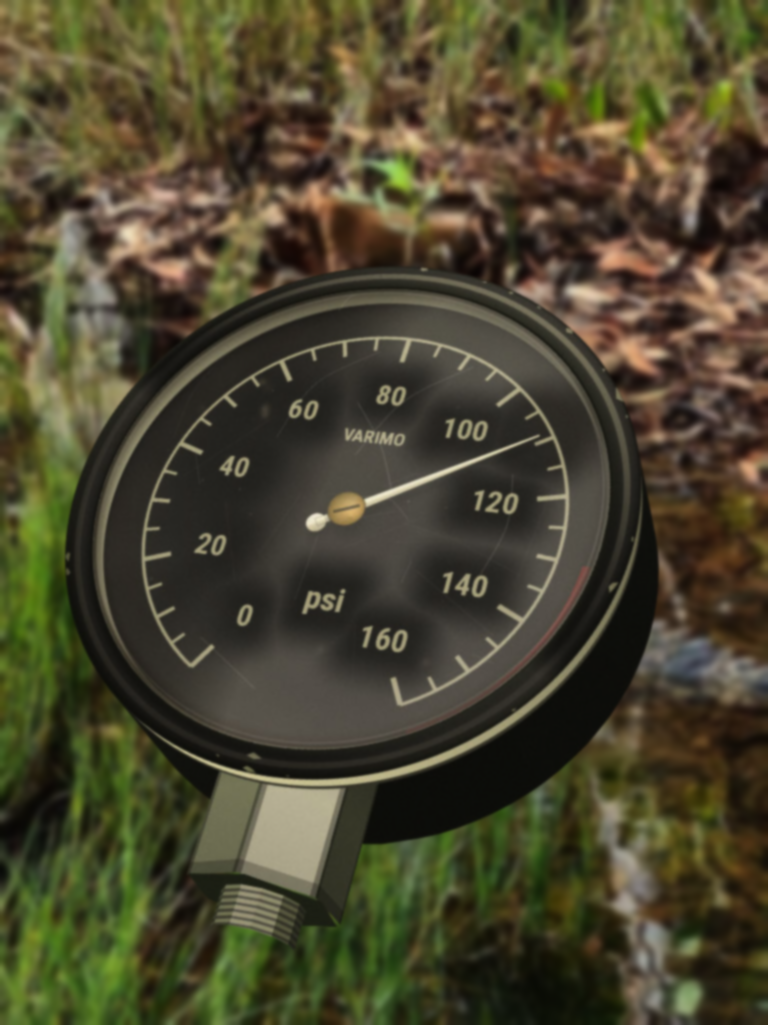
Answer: 110 psi
